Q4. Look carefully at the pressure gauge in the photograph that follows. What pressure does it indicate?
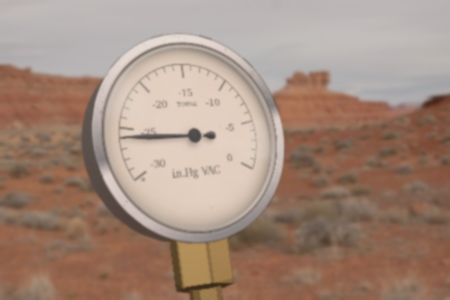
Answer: -26 inHg
